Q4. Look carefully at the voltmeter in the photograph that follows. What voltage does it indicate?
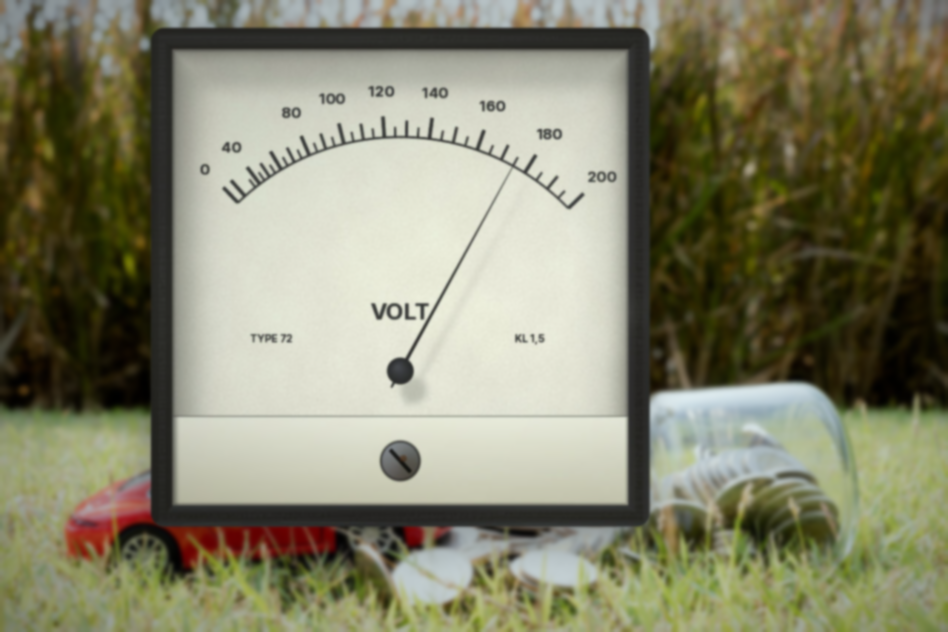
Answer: 175 V
